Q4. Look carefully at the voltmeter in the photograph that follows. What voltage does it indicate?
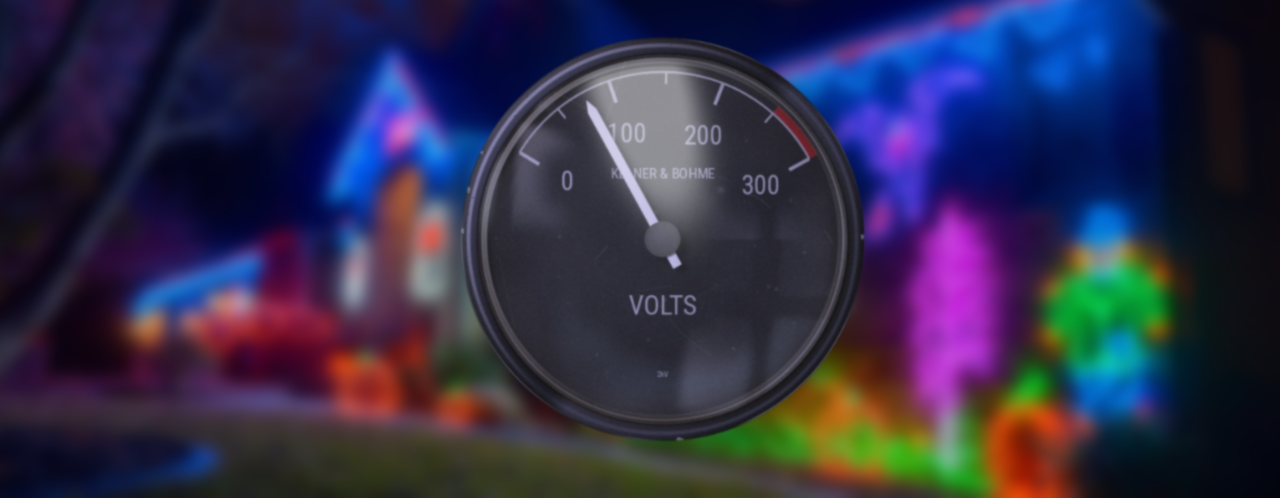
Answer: 75 V
